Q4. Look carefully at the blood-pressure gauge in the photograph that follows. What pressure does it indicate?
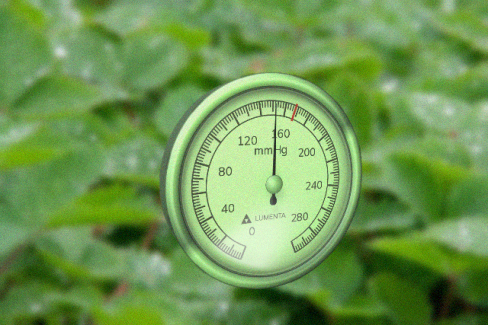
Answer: 150 mmHg
